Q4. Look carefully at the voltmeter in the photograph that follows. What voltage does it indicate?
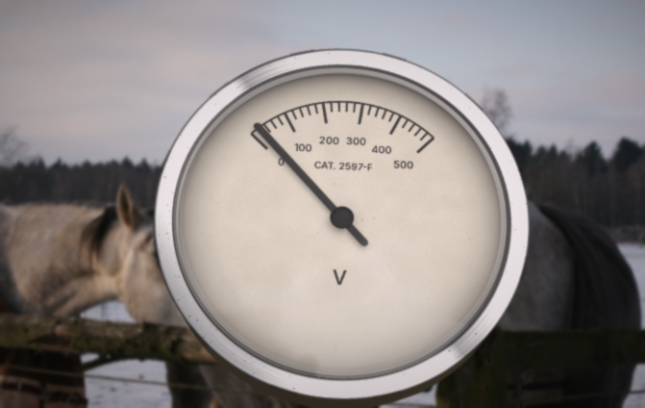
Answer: 20 V
